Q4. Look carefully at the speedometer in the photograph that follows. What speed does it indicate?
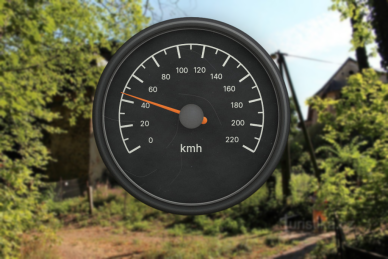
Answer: 45 km/h
